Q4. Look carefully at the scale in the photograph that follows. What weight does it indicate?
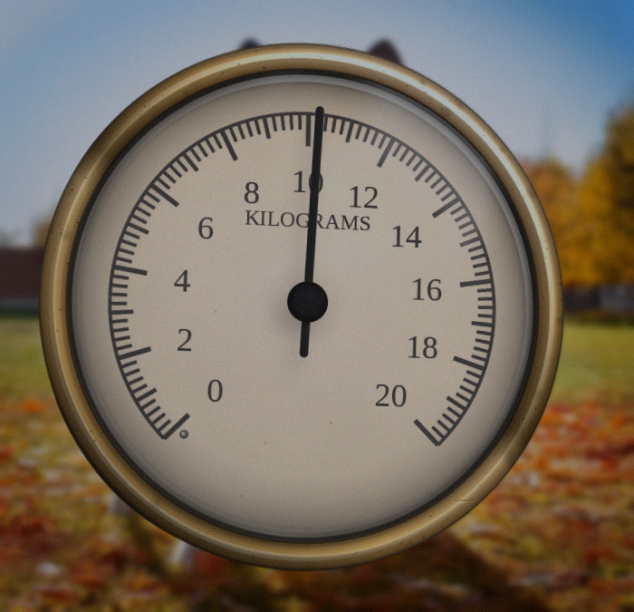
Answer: 10.2 kg
